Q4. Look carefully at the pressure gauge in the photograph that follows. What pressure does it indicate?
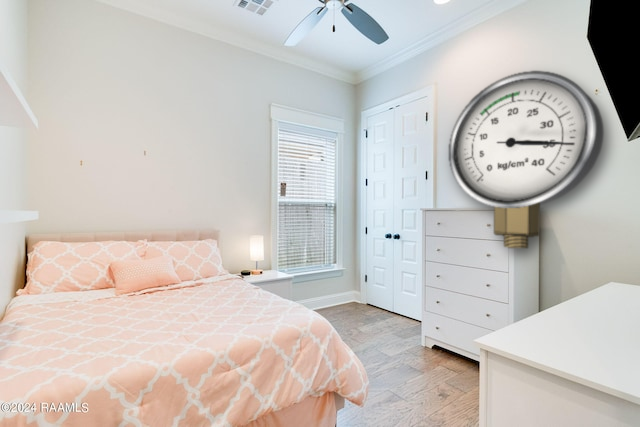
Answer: 35 kg/cm²
